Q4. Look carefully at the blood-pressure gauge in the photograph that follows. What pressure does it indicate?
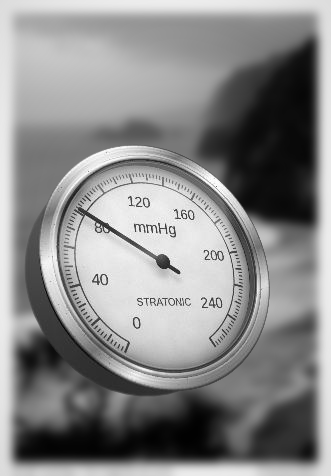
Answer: 80 mmHg
